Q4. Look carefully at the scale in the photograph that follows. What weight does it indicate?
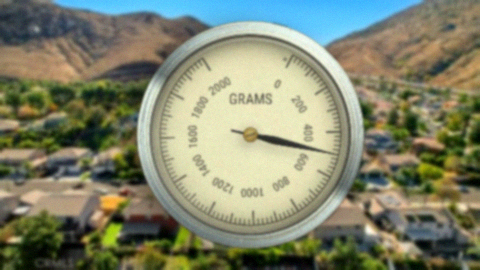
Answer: 500 g
